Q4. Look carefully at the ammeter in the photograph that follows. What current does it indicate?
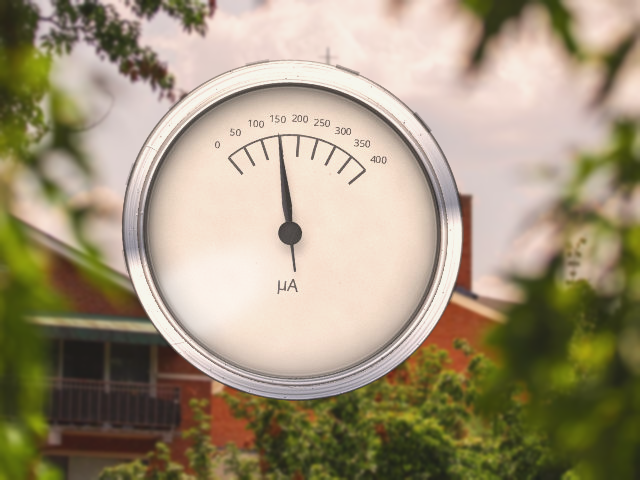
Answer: 150 µA
